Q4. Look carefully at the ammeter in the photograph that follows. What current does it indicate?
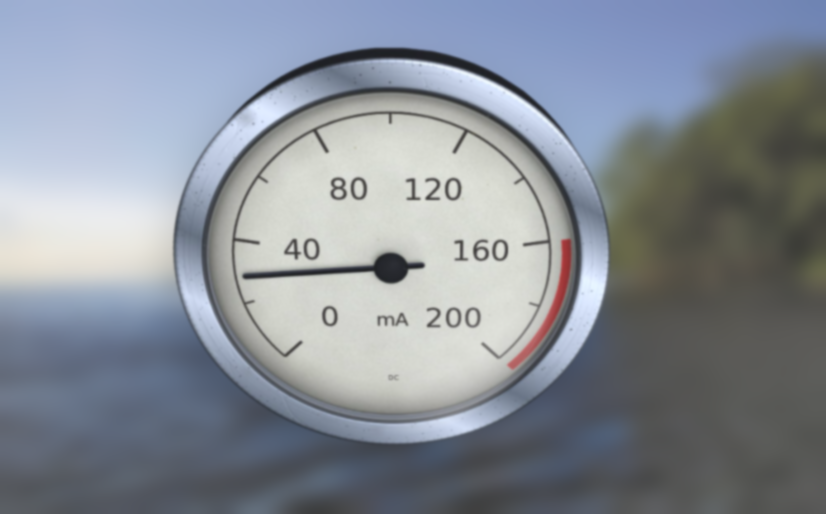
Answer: 30 mA
